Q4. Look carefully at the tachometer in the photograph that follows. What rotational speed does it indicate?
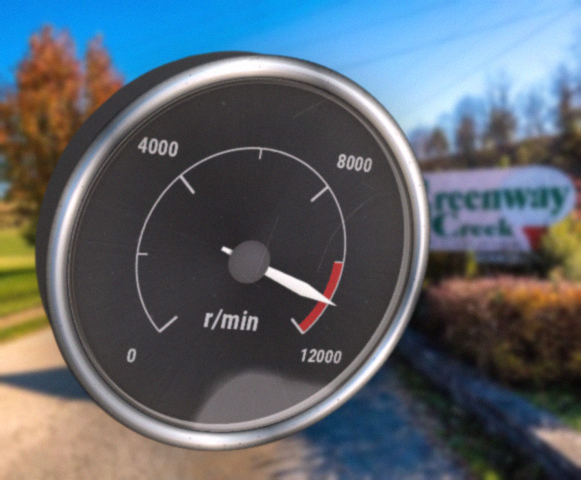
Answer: 11000 rpm
